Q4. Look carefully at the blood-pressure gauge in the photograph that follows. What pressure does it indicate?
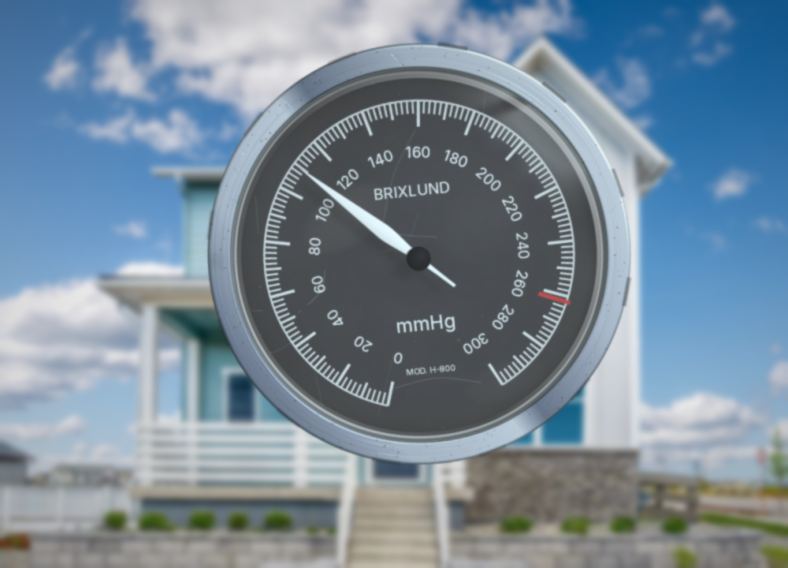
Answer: 110 mmHg
